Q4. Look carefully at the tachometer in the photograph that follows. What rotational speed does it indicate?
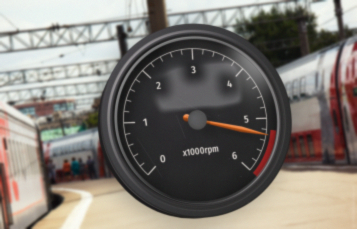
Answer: 5300 rpm
